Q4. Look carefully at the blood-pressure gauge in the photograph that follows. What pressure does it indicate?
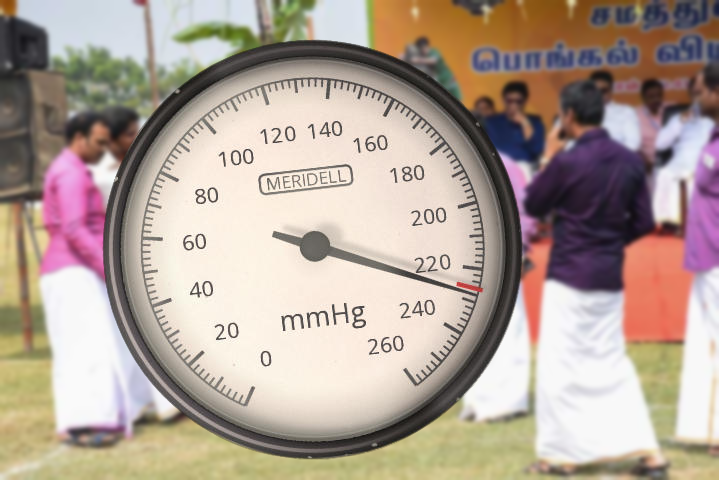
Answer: 228 mmHg
